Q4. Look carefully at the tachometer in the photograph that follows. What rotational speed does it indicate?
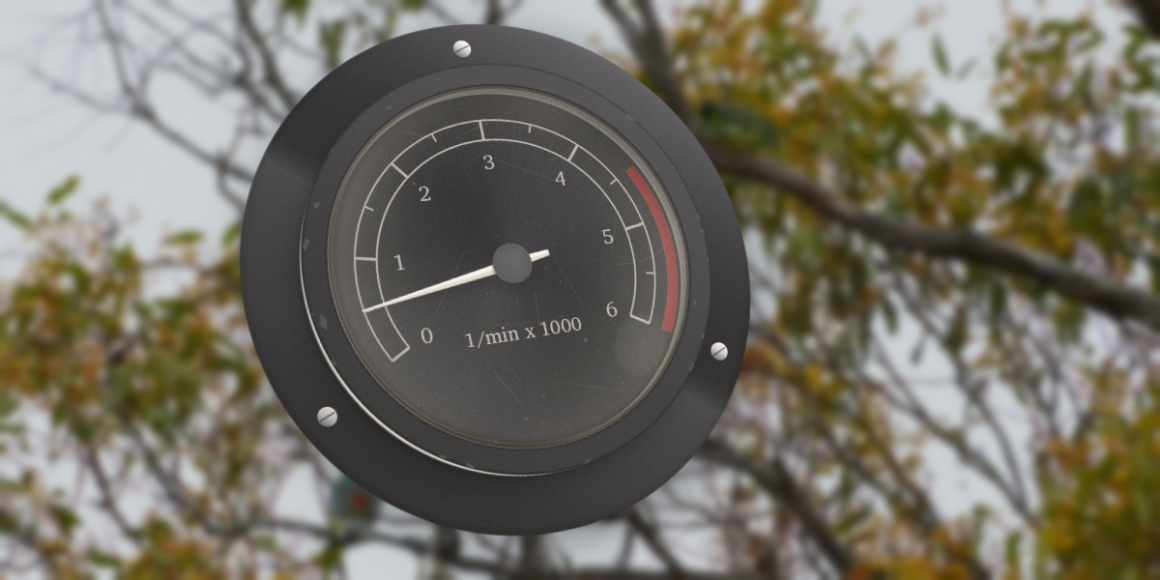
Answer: 500 rpm
